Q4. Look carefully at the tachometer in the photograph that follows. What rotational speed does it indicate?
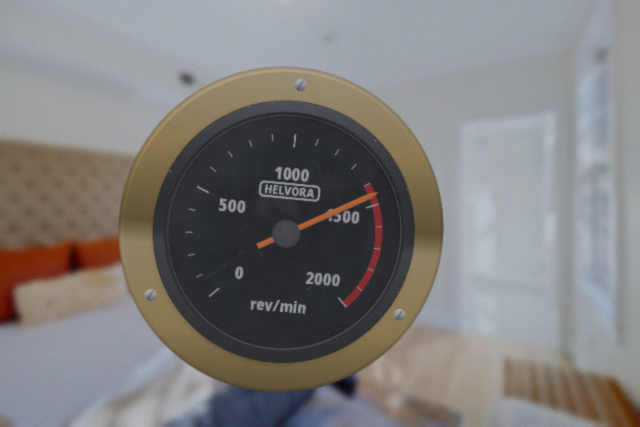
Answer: 1450 rpm
